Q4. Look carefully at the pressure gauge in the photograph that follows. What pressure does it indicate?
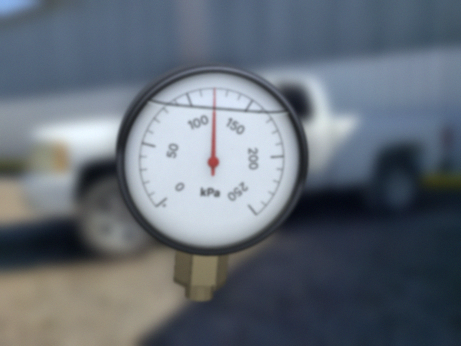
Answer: 120 kPa
